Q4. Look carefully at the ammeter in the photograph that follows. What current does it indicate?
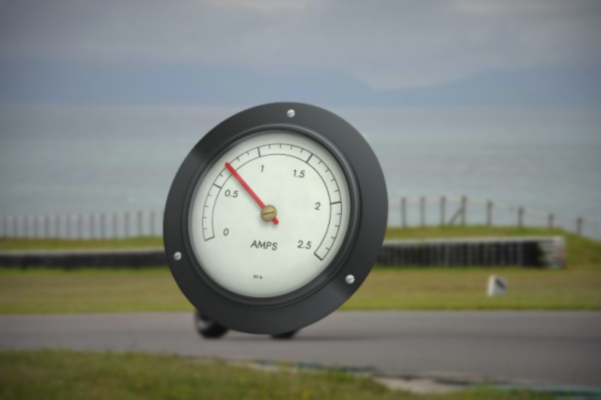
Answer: 0.7 A
